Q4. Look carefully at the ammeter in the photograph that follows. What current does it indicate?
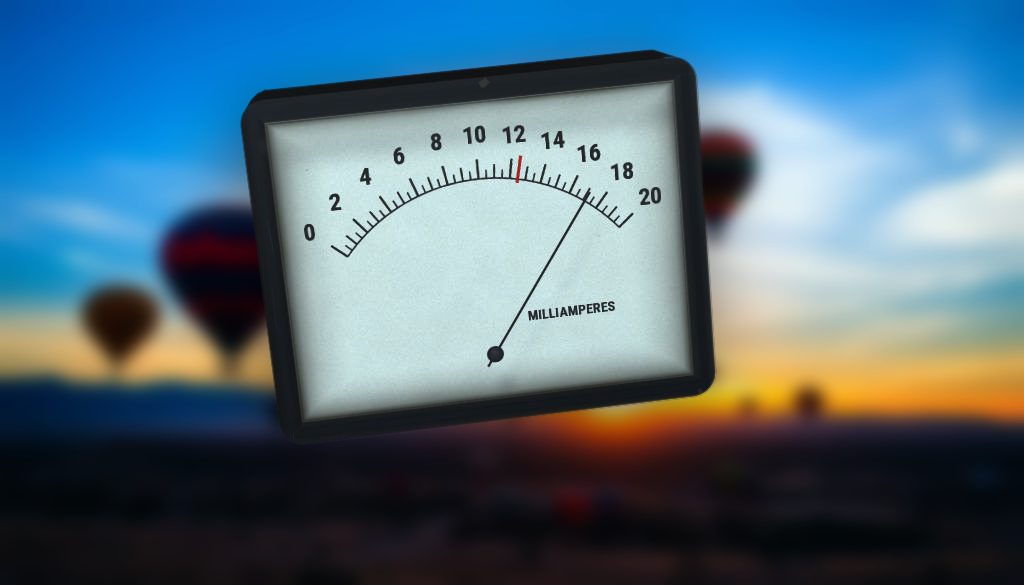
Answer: 17 mA
